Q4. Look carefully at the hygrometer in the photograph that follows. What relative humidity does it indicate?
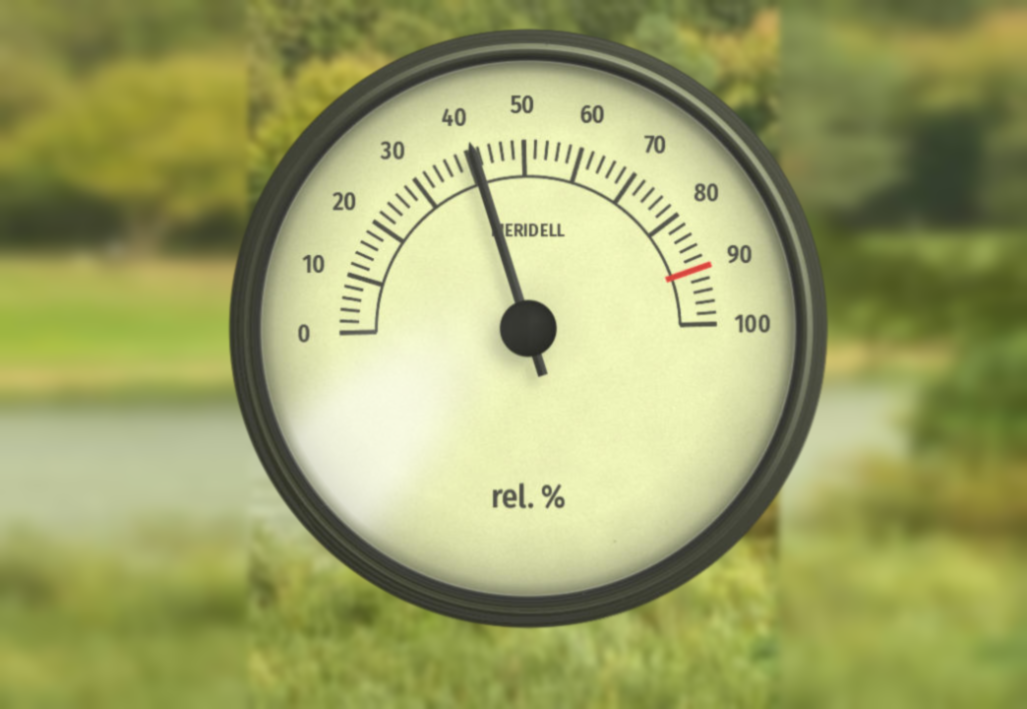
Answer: 41 %
